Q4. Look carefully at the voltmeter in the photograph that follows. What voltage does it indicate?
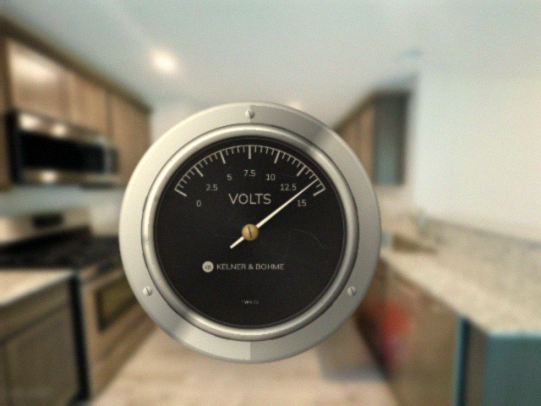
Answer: 14 V
